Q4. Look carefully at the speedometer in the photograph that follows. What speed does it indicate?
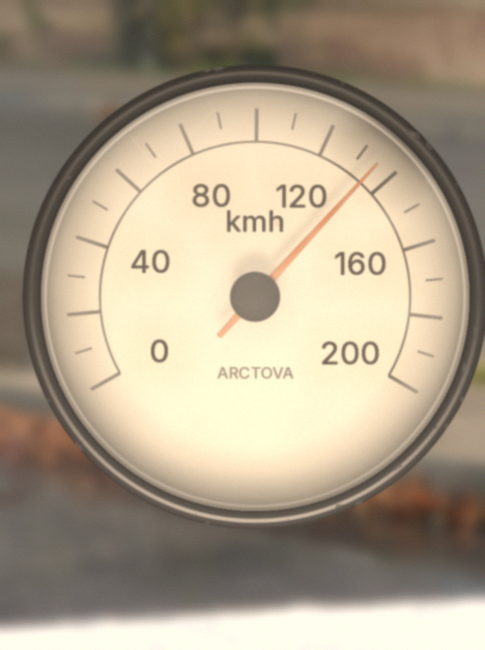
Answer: 135 km/h
